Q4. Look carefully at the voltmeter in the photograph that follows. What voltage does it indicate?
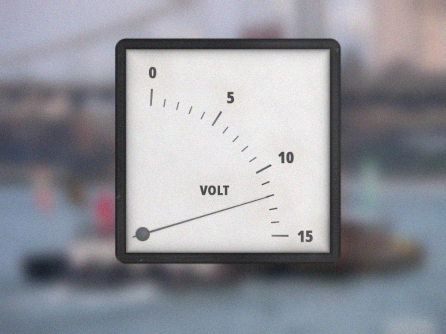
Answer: 12 V
